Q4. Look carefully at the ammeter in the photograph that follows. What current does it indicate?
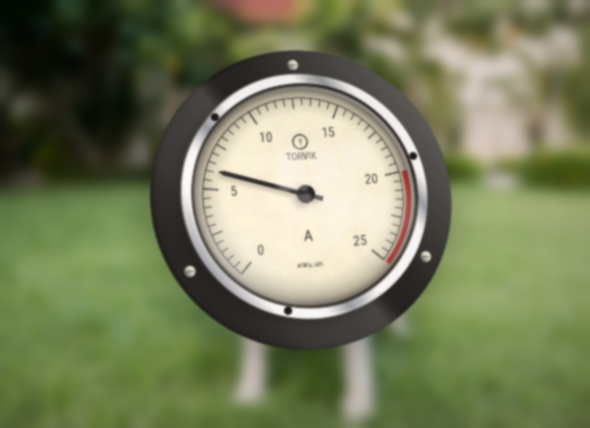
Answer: 6 A
